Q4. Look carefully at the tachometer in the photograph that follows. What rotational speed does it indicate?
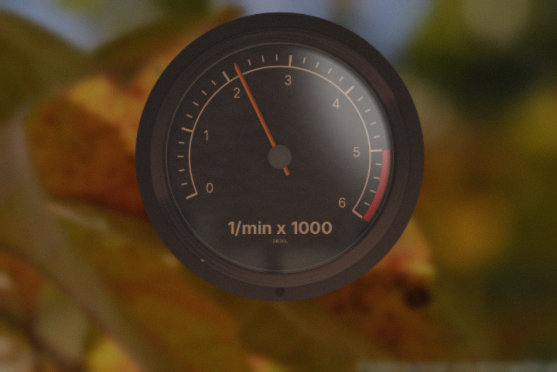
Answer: 2200 rpm
